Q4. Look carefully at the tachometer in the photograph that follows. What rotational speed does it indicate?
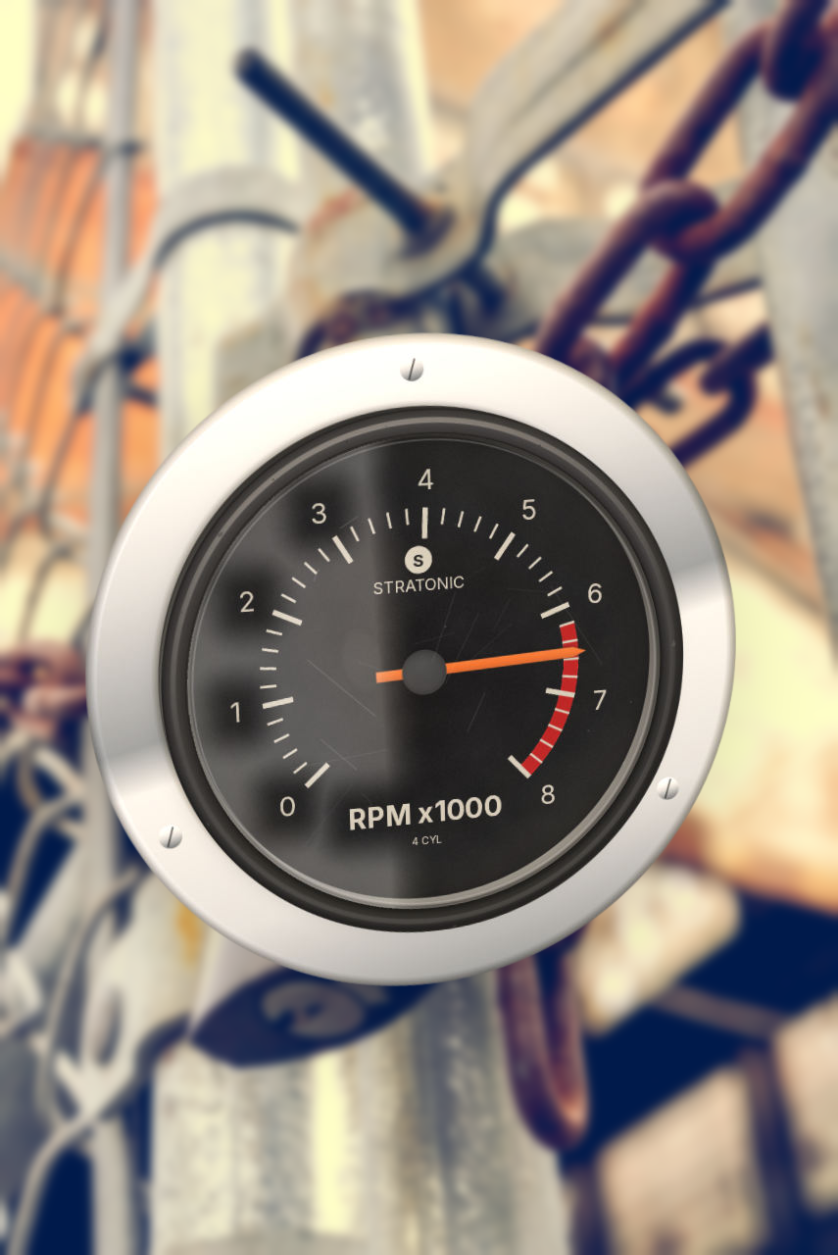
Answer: 6500 rpm
